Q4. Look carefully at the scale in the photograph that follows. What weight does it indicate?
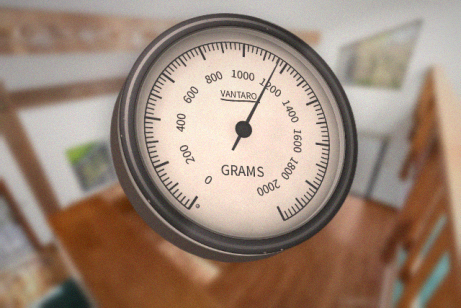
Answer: 1160 g
